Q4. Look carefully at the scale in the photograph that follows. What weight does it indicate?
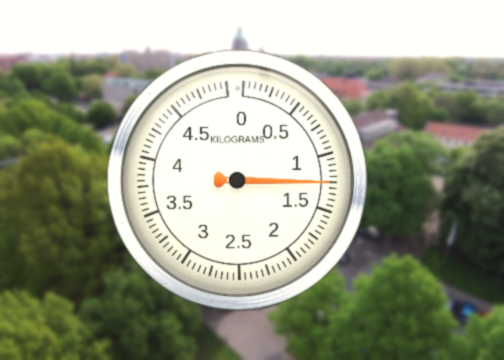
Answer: 1.25 kg
